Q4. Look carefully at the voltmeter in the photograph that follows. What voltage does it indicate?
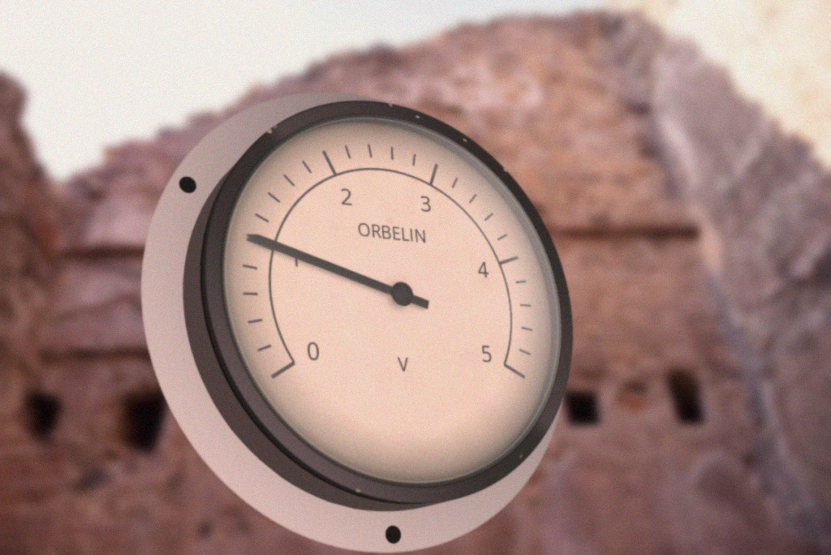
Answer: 1 V
